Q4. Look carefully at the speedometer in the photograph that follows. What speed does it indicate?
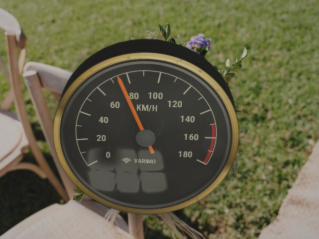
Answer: 75 km/h
